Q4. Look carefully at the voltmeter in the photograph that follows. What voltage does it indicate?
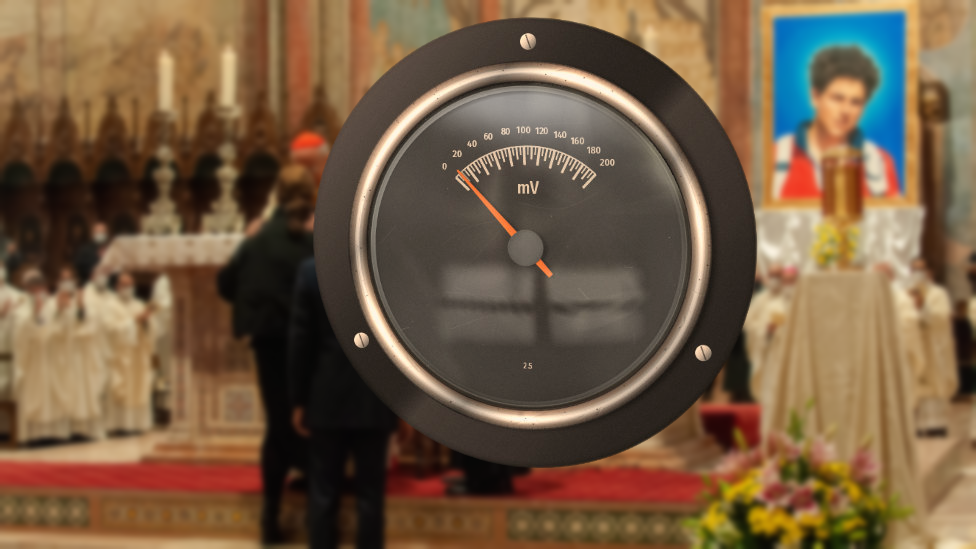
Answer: 10 mV
